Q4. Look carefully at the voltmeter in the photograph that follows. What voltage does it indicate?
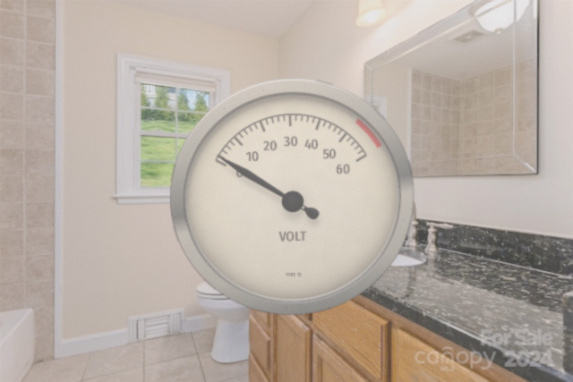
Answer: 2 V
